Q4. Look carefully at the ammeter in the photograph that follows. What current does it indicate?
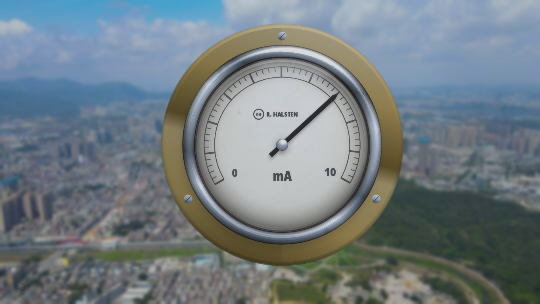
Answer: 7 mA
